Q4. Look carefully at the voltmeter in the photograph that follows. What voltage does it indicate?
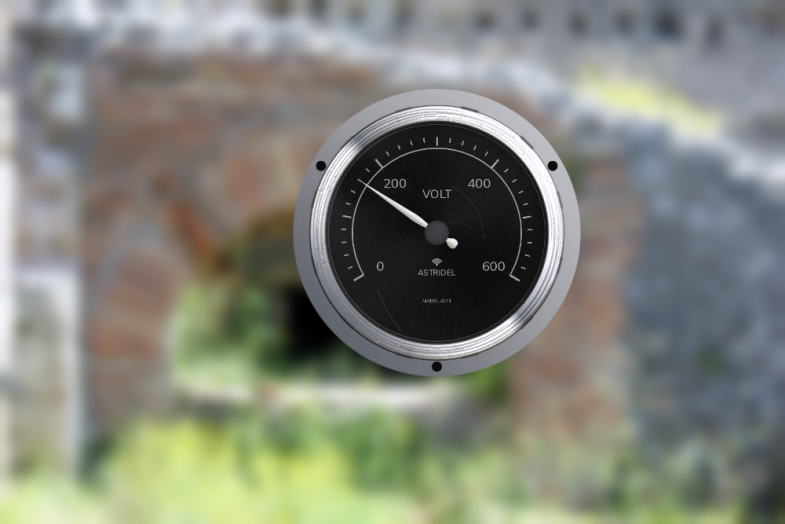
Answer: 160 V
